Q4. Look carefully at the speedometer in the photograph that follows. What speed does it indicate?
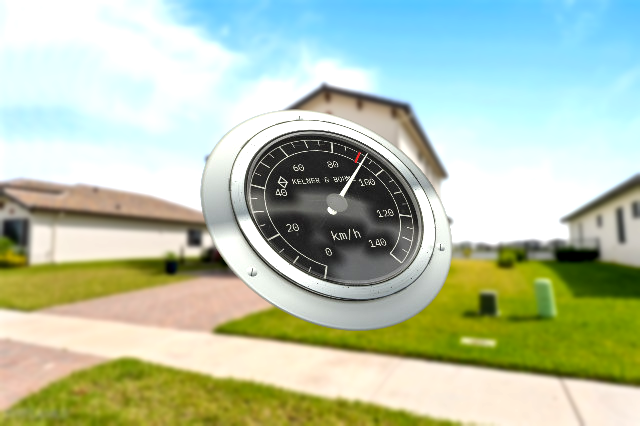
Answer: 92.5 km/h
